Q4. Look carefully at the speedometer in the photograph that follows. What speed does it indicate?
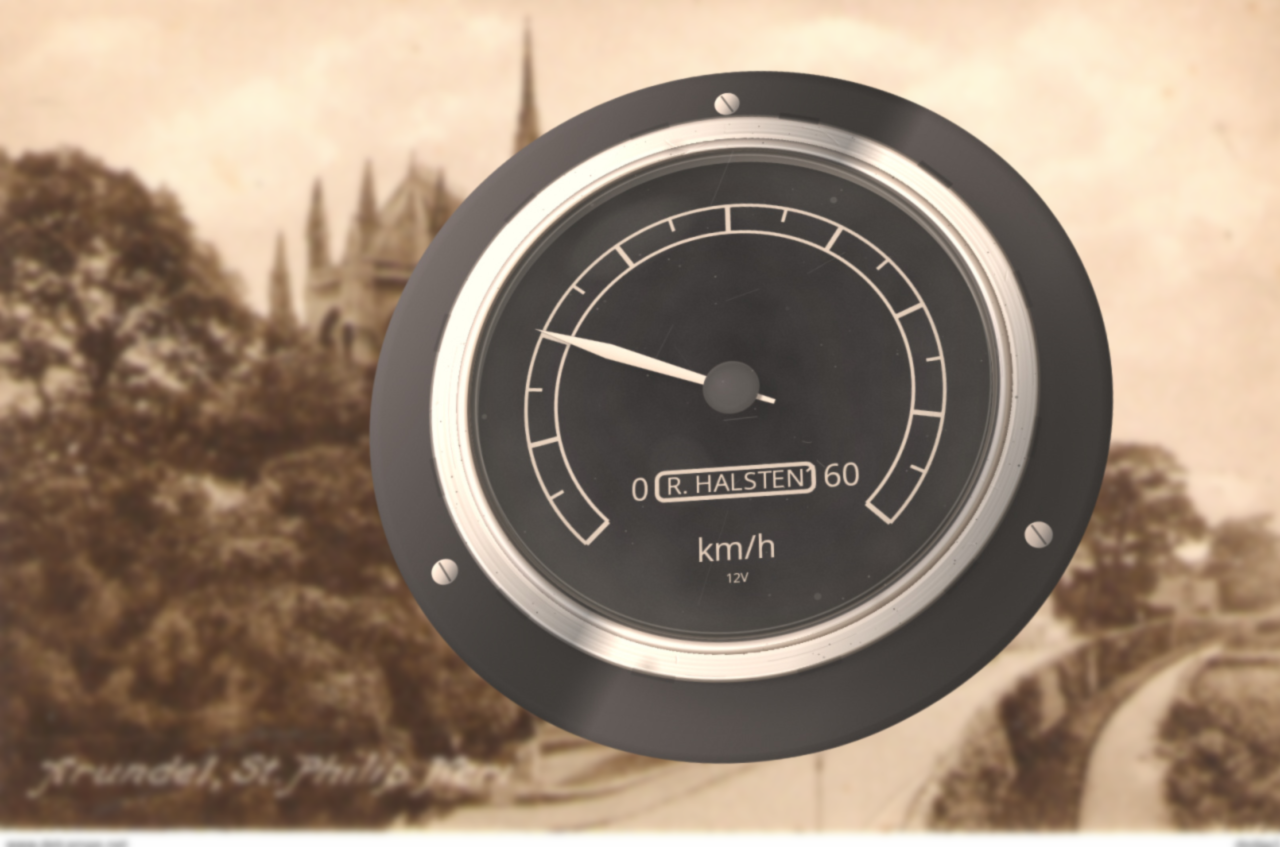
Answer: 40 km/h
